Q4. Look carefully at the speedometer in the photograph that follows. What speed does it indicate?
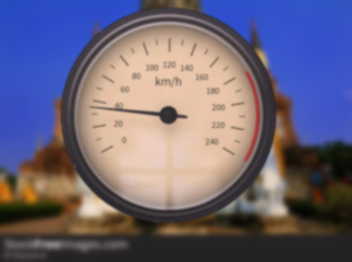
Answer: 35 km/h
